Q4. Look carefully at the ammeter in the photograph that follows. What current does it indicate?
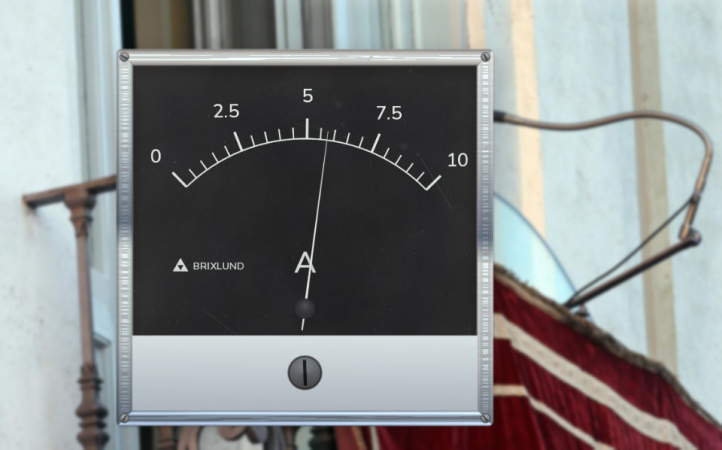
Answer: 5.75 A
